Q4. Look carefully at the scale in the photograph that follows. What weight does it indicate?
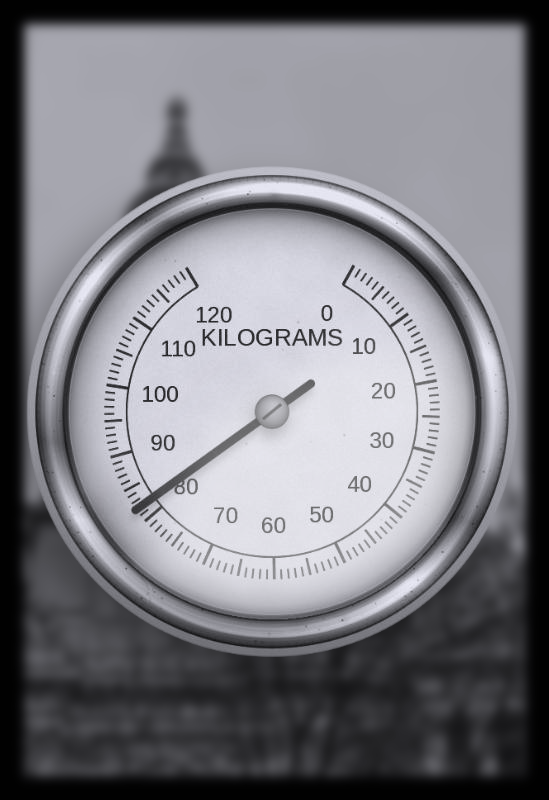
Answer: 82 kg
